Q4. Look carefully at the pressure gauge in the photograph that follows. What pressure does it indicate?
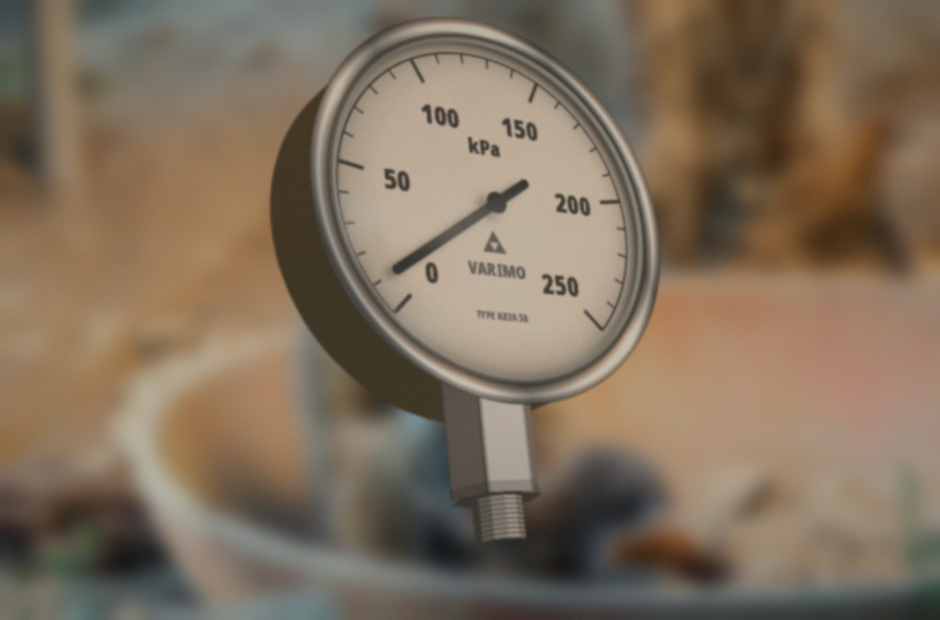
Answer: 10 kPa
